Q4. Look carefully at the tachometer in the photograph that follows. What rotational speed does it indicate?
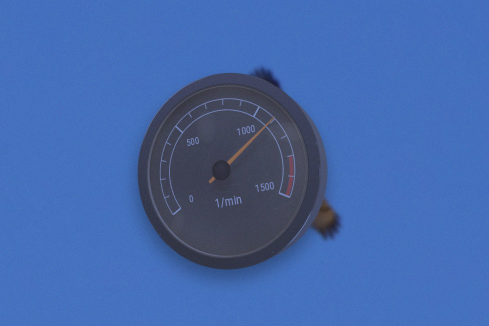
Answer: 1100 rpm
